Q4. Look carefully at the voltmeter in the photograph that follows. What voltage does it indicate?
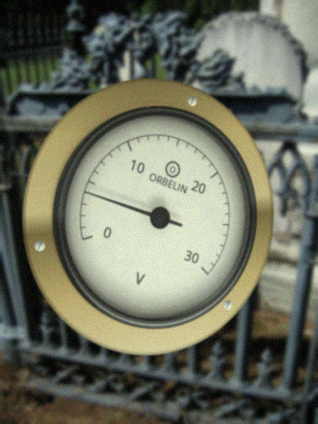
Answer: 4 V
